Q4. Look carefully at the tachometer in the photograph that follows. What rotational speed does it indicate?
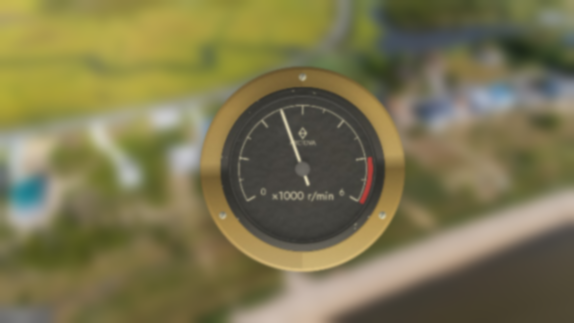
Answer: 2500 rpm
